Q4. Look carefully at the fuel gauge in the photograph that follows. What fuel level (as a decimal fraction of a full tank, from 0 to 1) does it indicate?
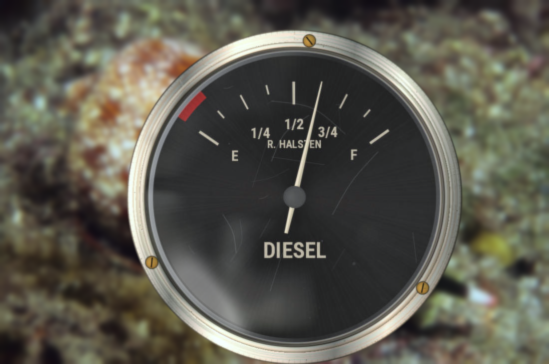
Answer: 0.625
